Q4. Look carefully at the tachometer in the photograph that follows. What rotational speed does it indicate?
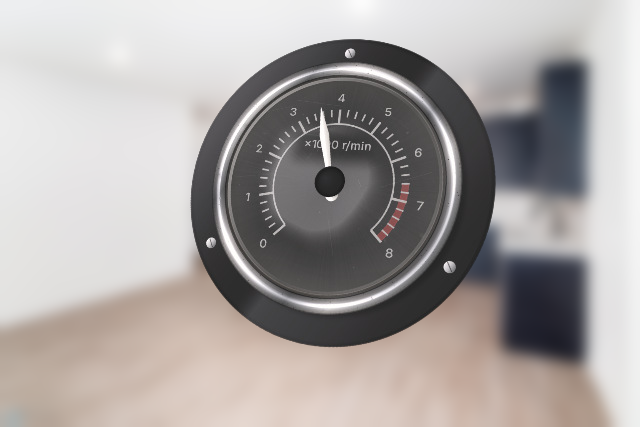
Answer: 3600 rpm
